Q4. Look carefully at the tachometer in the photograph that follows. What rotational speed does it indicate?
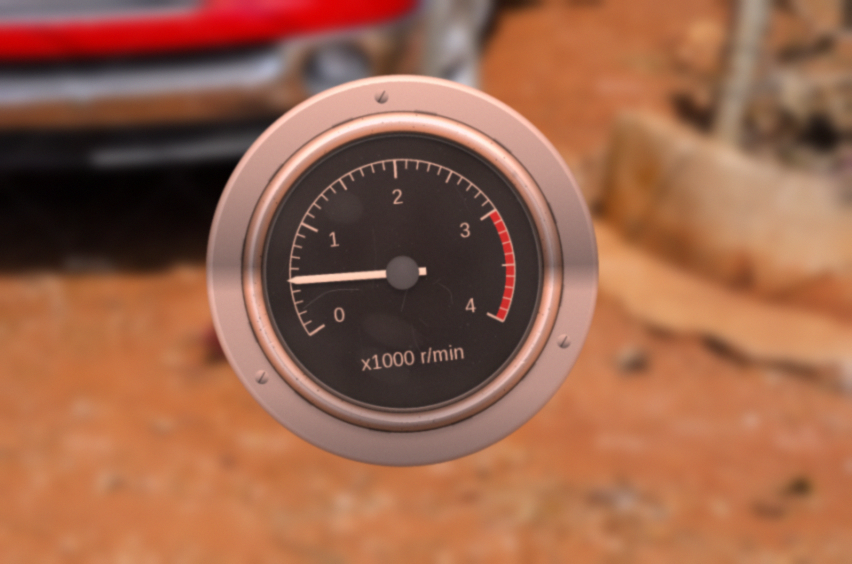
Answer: 500 rpm
